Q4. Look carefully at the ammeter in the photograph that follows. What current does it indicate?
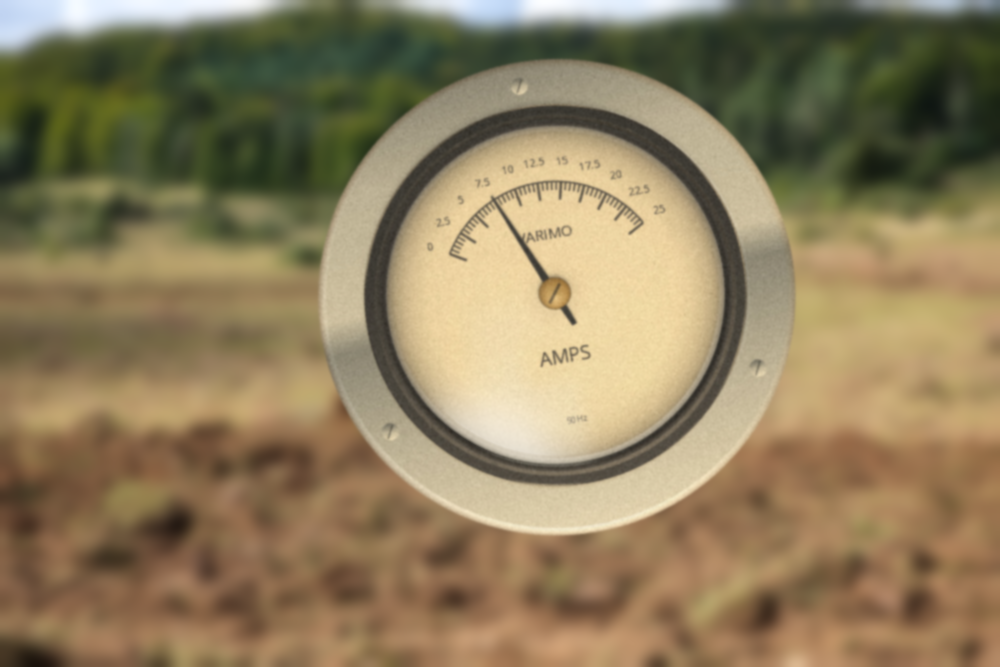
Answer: 7.5 A
